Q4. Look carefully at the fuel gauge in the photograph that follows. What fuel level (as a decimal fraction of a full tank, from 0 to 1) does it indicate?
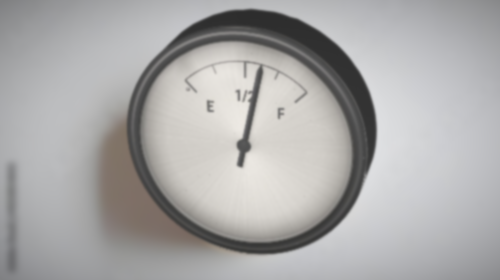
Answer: 0.625
